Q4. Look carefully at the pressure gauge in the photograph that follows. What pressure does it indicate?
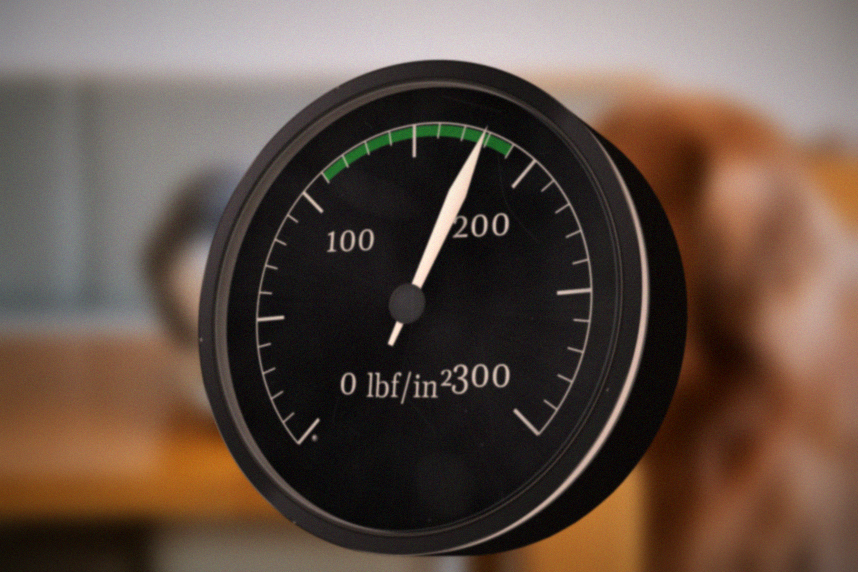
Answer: 180 psi
